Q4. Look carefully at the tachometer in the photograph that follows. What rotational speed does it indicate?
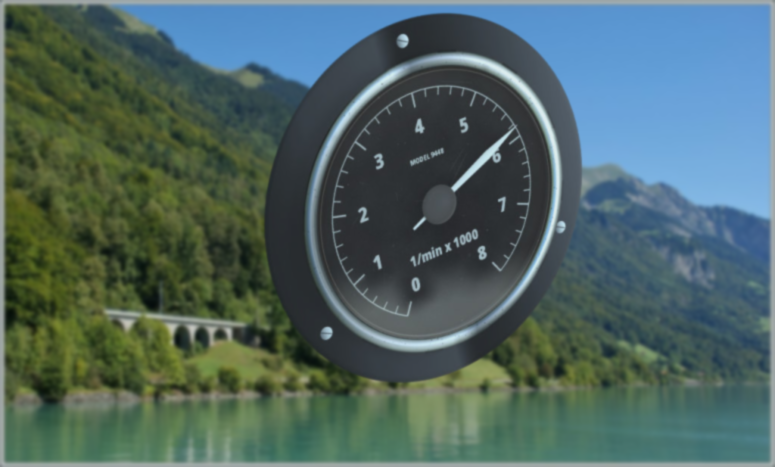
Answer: 5800 rpm
